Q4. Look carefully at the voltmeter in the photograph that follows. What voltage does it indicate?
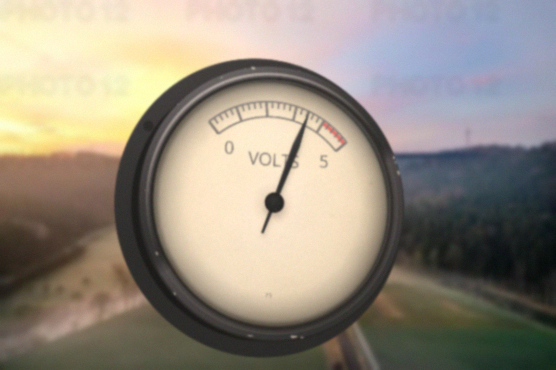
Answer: 3.4 V
